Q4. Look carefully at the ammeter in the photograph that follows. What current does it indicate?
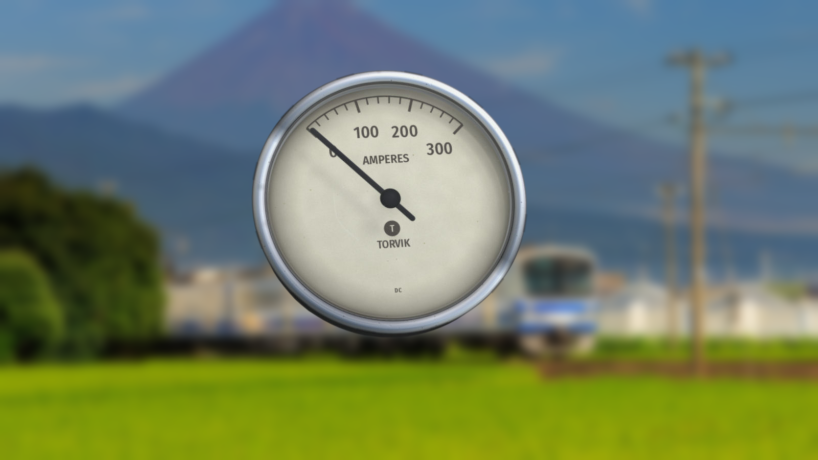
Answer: 0 A
